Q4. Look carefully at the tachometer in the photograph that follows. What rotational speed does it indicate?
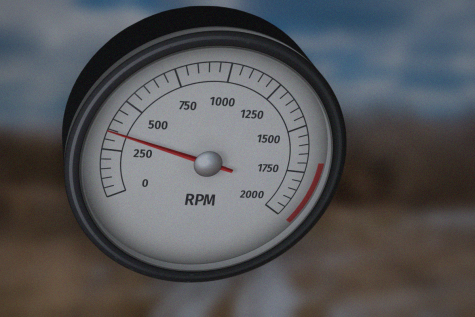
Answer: 350 rpm
